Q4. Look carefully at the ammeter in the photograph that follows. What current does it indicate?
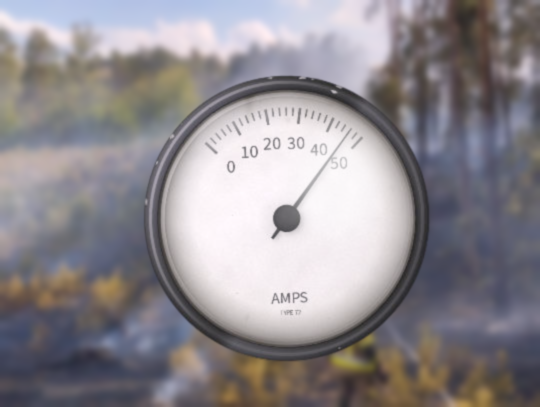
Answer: 46 A
